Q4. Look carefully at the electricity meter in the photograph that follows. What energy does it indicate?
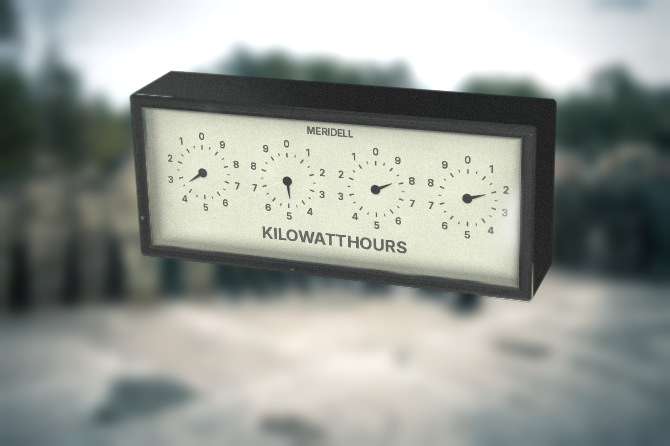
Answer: 3482 kWh
